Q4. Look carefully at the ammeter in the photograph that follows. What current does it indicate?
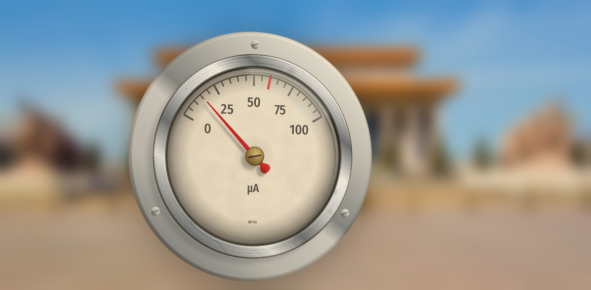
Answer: 15 µA
